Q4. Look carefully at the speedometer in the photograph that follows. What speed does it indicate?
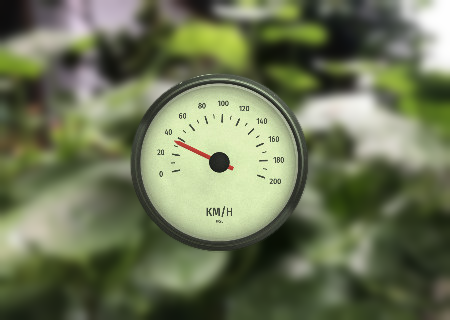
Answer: 35 km/h
